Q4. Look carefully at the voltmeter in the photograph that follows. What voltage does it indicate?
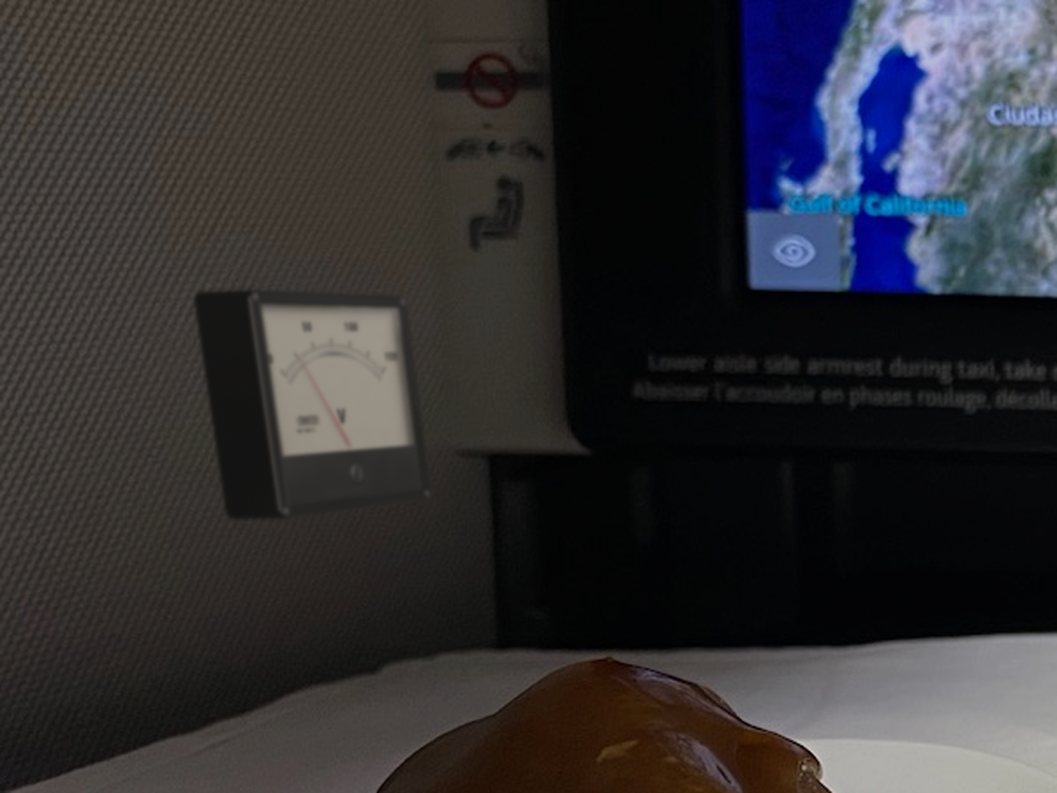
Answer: 25 V
